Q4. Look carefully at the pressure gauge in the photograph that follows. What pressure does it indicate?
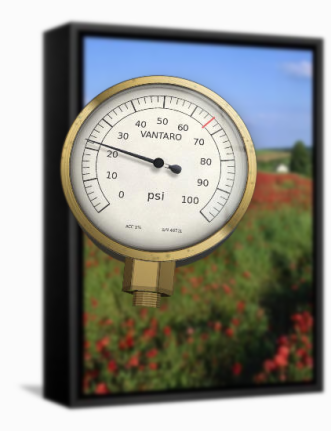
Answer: 22 psi
